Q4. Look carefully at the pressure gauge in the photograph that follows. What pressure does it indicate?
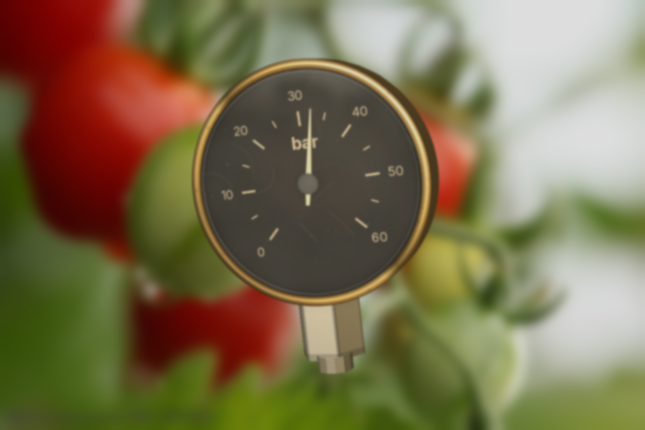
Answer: 32.5 bar
